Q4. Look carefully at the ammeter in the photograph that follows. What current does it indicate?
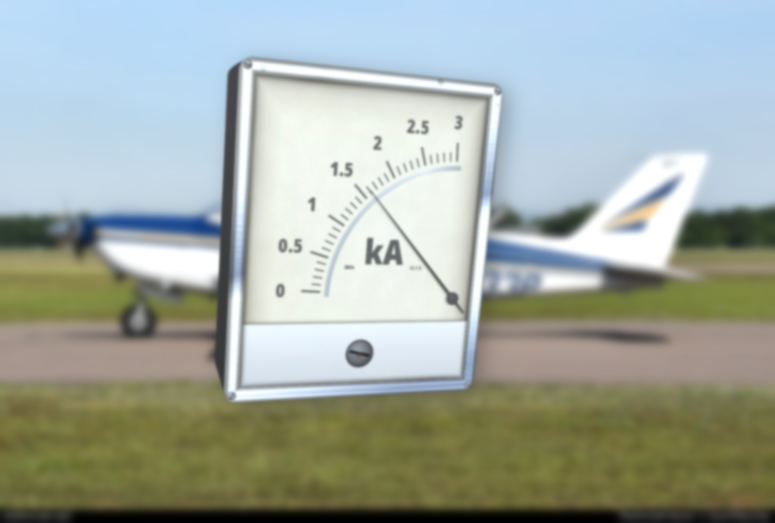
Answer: 1.6 kA
